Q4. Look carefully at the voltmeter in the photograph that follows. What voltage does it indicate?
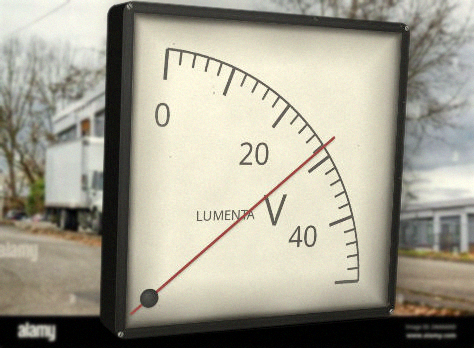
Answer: 28 V
